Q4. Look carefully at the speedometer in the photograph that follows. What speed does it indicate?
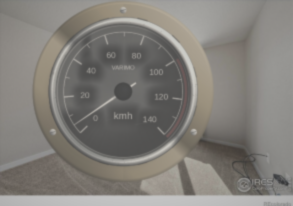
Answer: 5 km/h
